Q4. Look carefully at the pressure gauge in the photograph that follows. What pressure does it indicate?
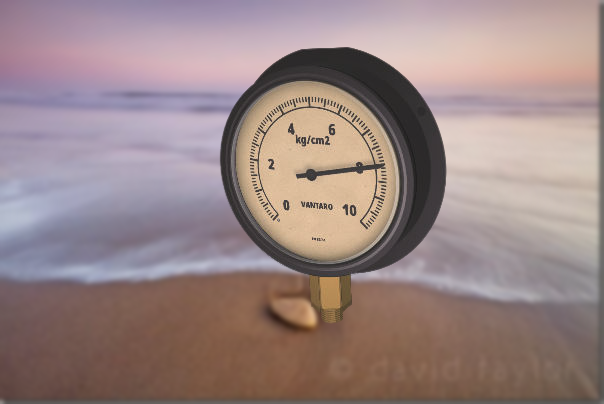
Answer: 8 kg/cm²
